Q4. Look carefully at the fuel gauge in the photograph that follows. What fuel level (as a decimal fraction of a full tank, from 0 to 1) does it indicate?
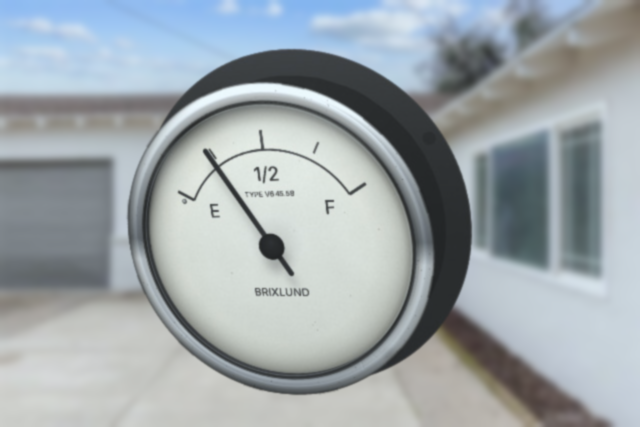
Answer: 0.25
